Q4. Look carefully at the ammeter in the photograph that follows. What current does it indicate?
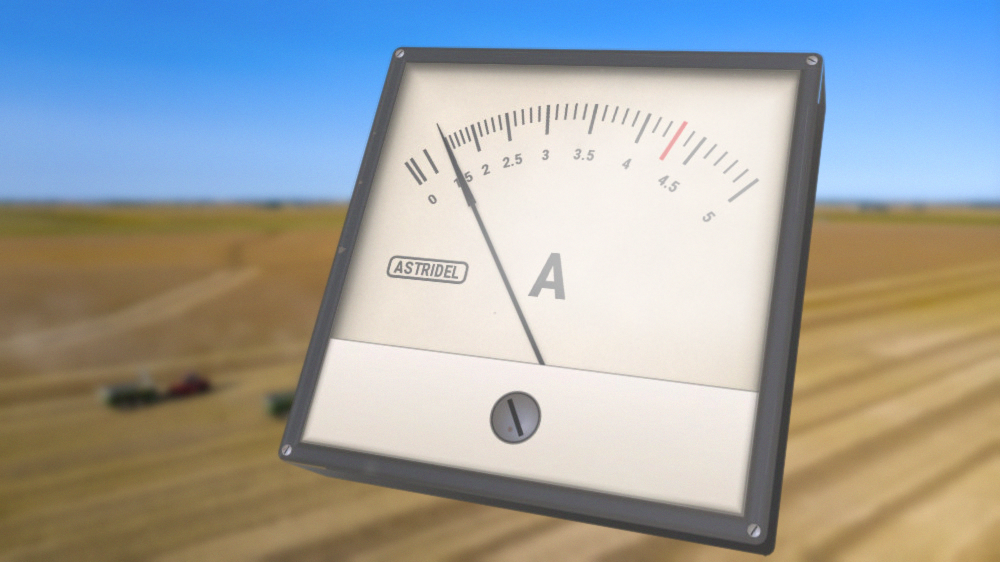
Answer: 1.5 A
